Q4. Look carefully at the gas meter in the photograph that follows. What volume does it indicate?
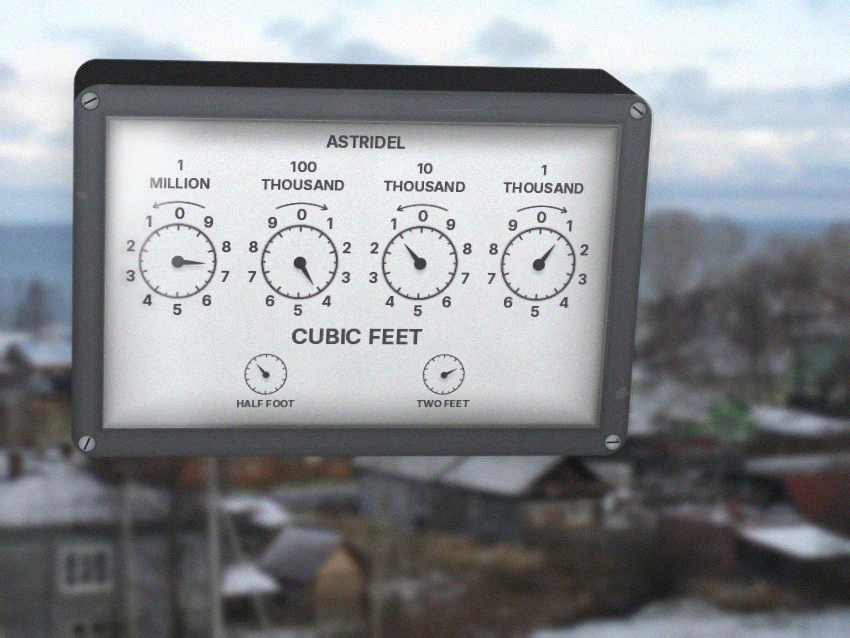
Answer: 741100 ft³
